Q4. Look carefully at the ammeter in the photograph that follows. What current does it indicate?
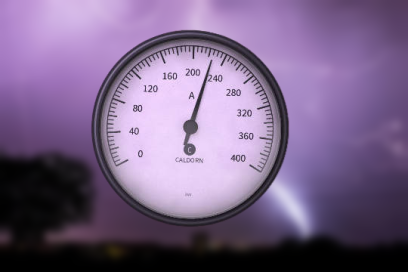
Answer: 225 A
